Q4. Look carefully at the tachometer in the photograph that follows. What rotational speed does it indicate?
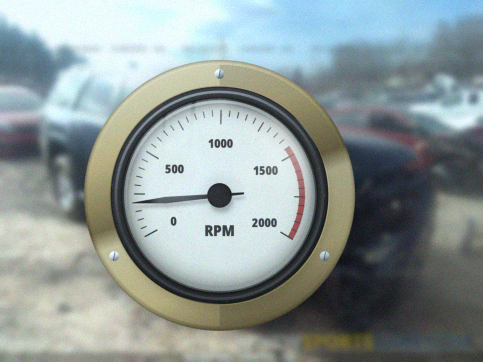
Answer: 200 rpm
